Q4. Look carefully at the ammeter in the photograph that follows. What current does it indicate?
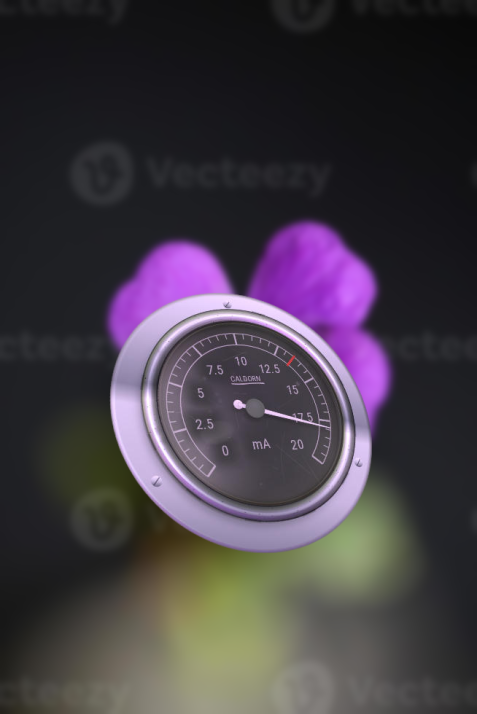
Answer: 18 mA
